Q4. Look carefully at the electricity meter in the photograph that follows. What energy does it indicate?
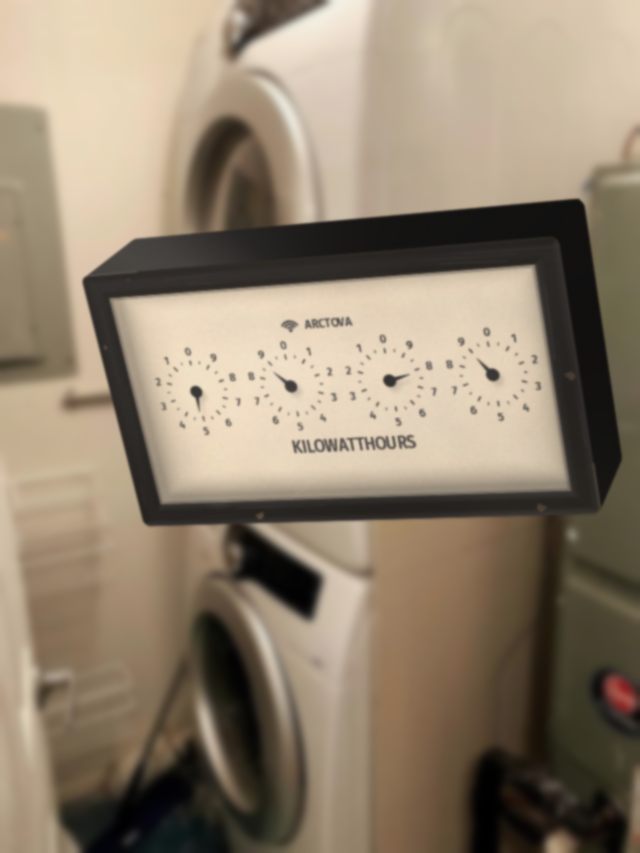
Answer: 4879 kWh
